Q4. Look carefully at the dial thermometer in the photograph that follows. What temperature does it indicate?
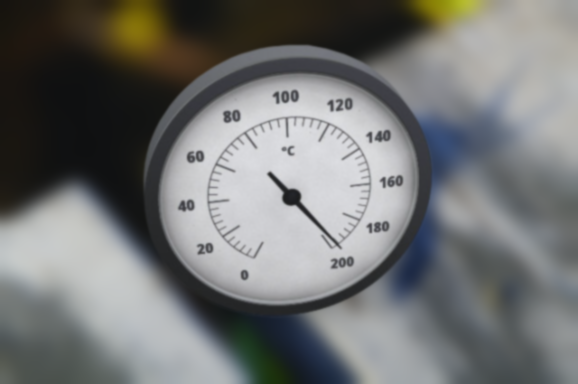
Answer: 196 °C
